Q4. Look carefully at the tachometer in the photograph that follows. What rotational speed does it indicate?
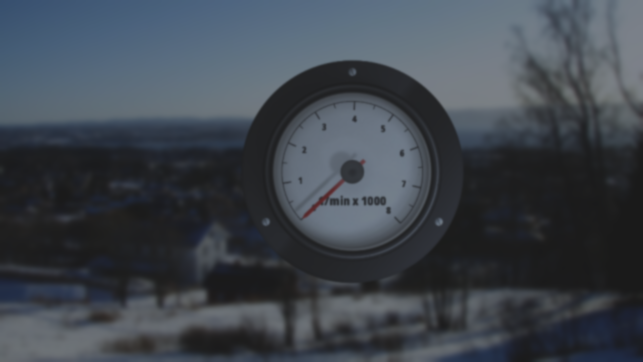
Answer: 0 rpm
